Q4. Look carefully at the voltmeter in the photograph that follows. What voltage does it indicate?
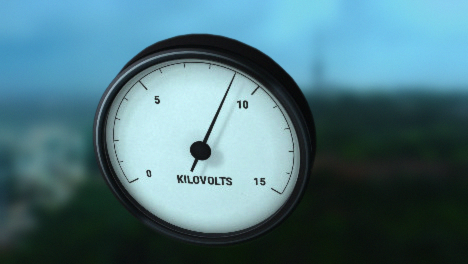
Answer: 9 kV
